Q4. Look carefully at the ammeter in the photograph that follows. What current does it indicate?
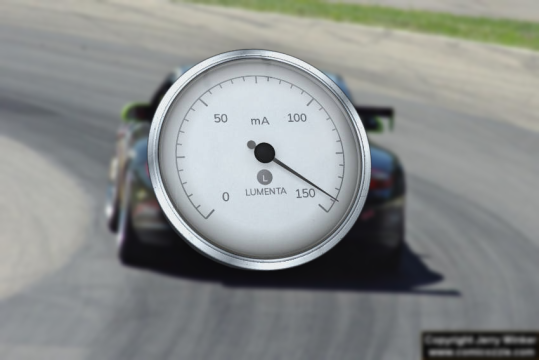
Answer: 145 mA
